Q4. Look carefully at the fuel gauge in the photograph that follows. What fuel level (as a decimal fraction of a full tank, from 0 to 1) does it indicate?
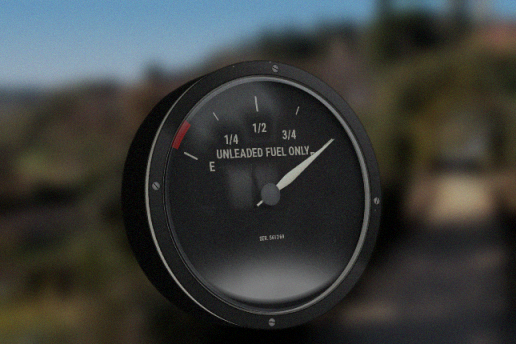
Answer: 1
